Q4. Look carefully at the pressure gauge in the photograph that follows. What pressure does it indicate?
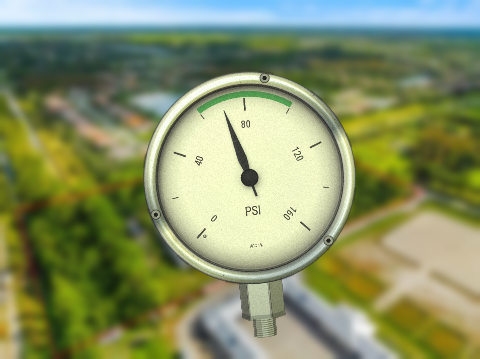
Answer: 70 psi
